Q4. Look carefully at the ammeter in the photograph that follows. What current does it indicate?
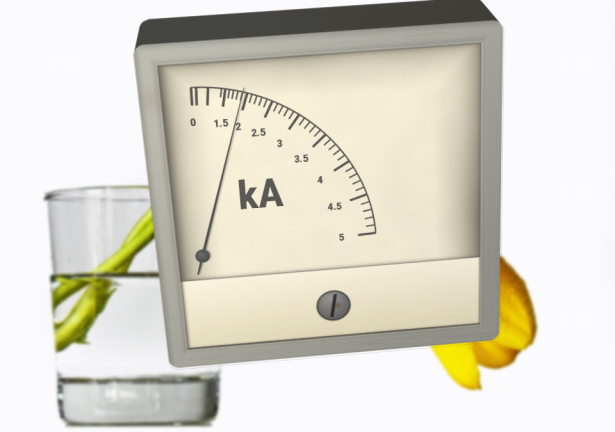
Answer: 1.9 kA
